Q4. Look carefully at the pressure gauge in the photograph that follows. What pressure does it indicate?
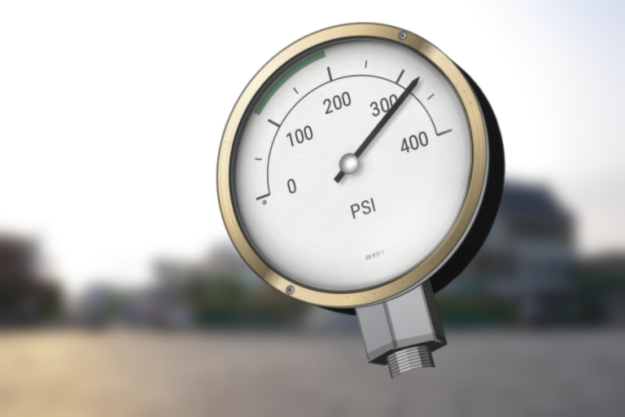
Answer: 325 psi
